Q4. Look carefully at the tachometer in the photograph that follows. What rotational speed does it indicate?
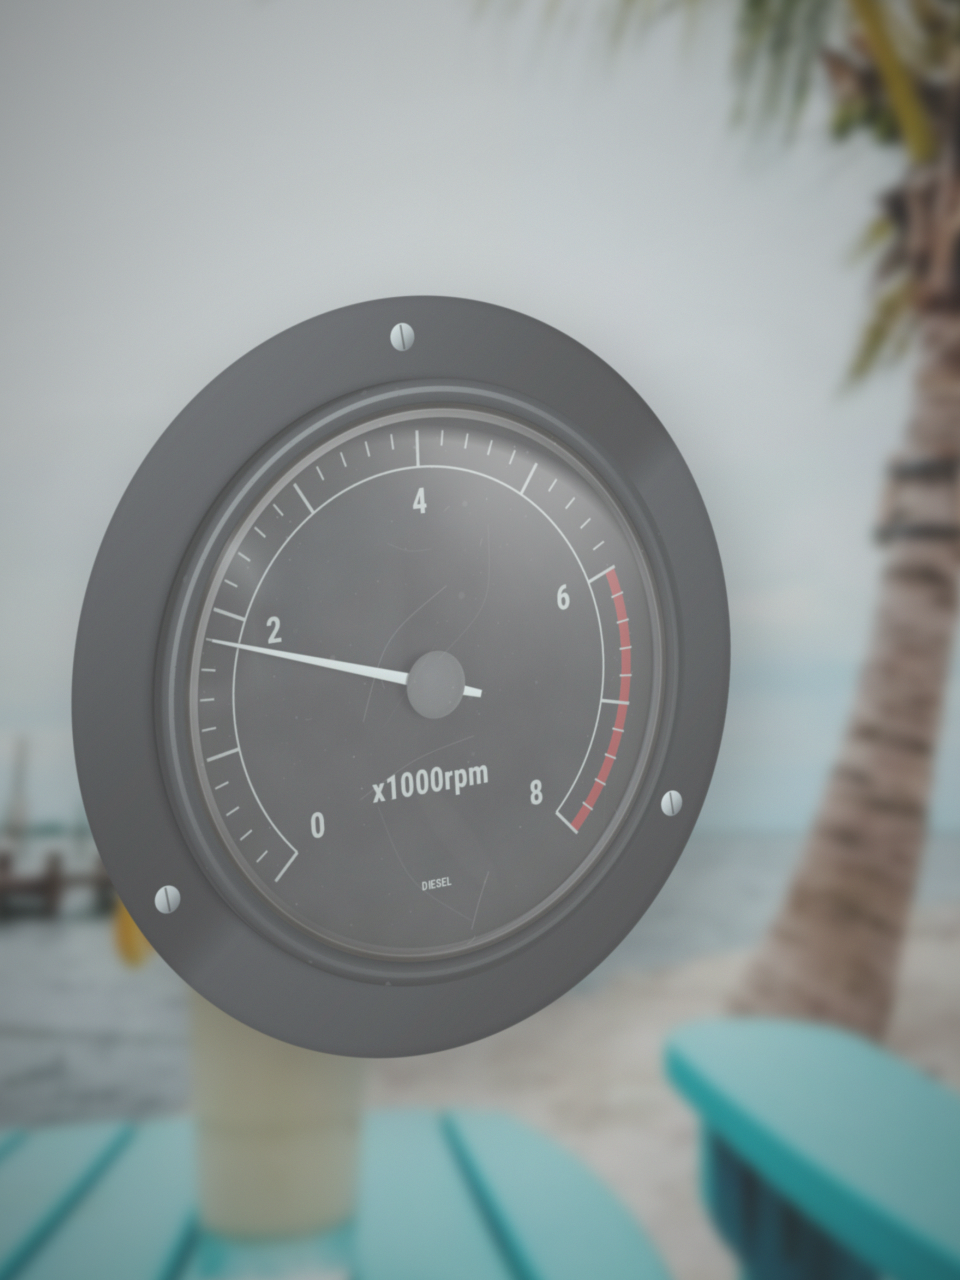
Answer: 1800 rpm
